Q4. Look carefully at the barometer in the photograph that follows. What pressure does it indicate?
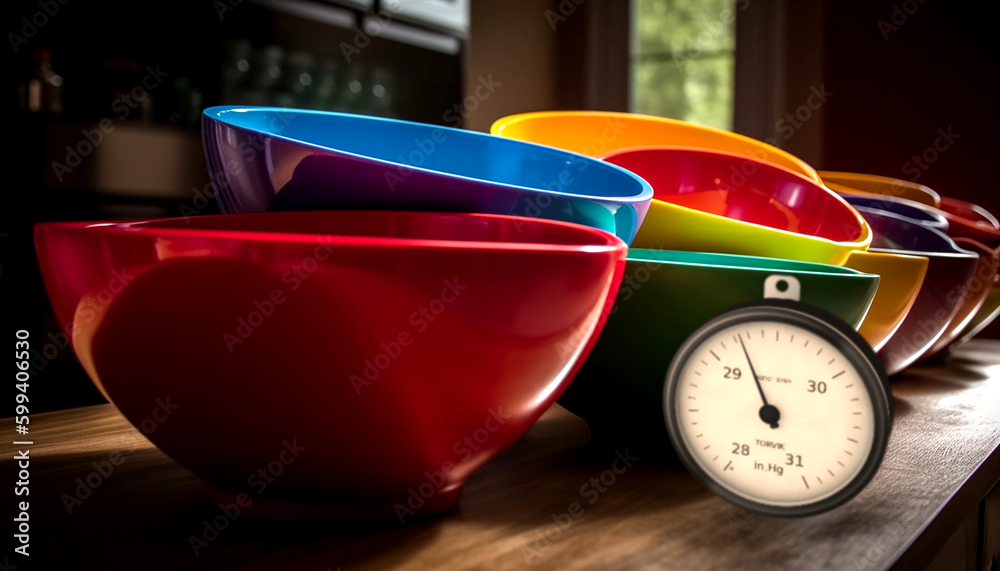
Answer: 29.25 inHg
